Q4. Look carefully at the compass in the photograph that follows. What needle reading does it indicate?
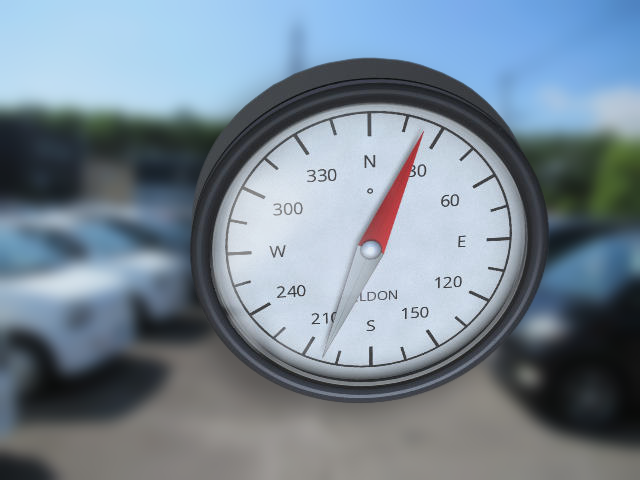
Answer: 22.5 °
